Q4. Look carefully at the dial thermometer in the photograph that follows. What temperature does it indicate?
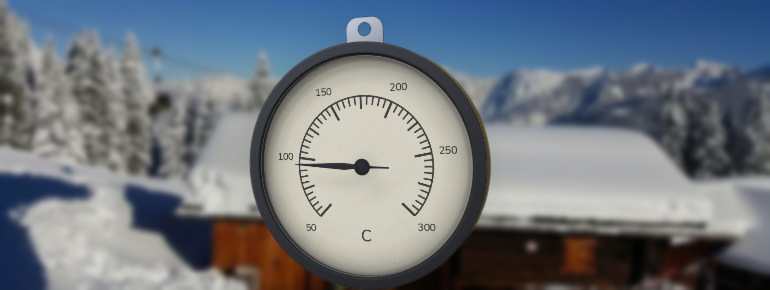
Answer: 95 °C
